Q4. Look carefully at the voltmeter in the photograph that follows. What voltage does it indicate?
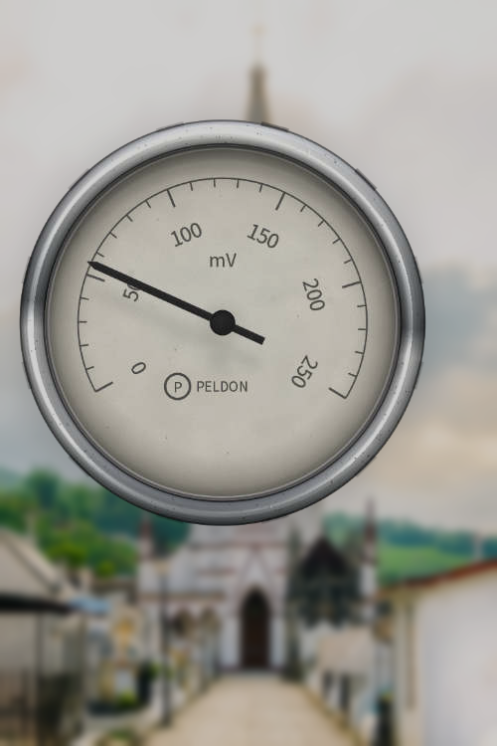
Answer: 55 mV
